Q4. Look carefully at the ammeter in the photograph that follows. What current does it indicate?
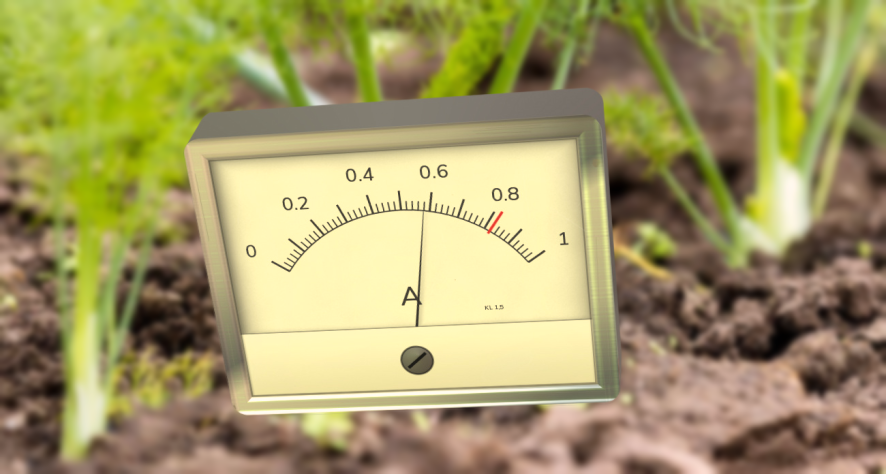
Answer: 0.58 A
